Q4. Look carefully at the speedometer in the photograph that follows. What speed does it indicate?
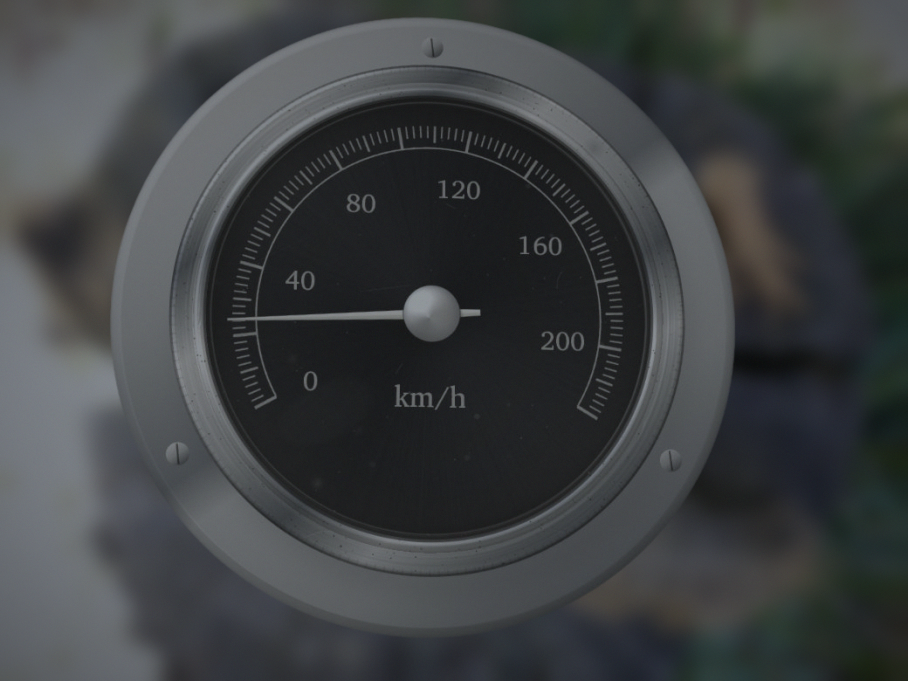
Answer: 24 km/h
